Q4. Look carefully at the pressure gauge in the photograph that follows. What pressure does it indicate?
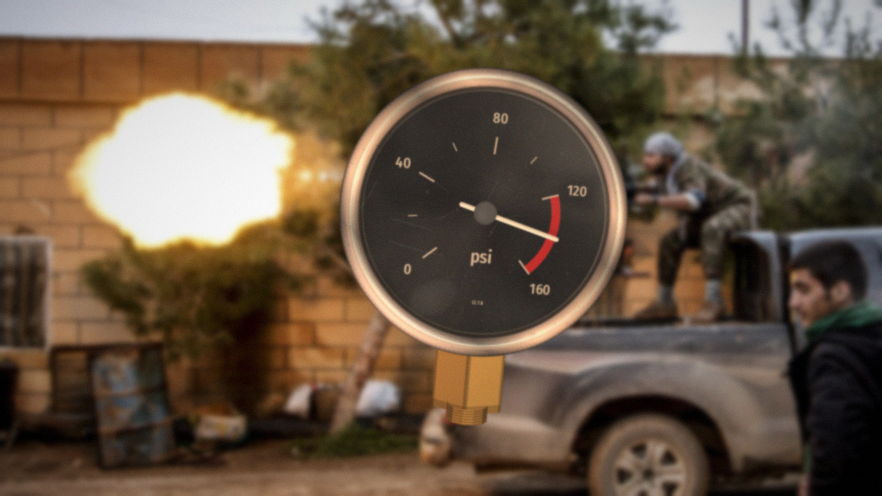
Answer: 140 psi
